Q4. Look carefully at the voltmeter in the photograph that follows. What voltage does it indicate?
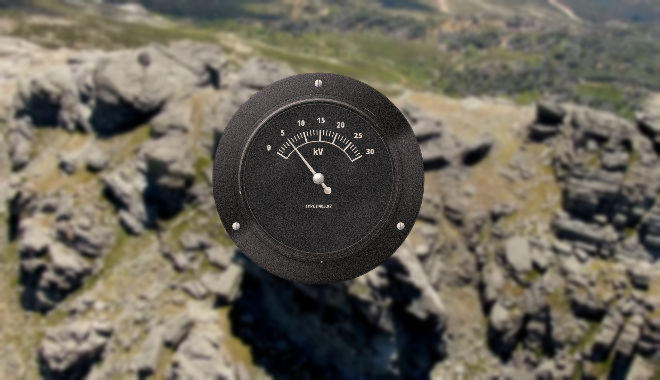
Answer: 5 kV
